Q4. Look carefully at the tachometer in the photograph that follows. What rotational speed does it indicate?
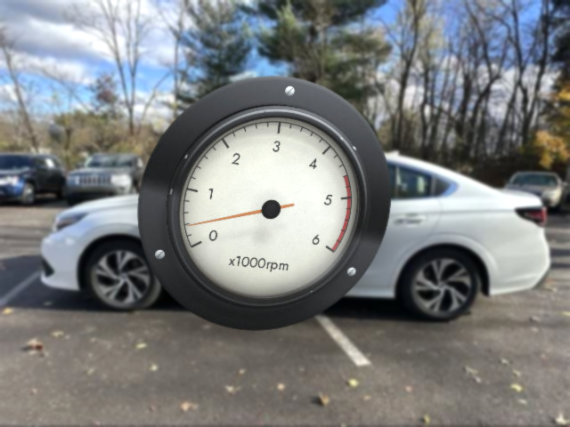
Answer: 400 rpm
